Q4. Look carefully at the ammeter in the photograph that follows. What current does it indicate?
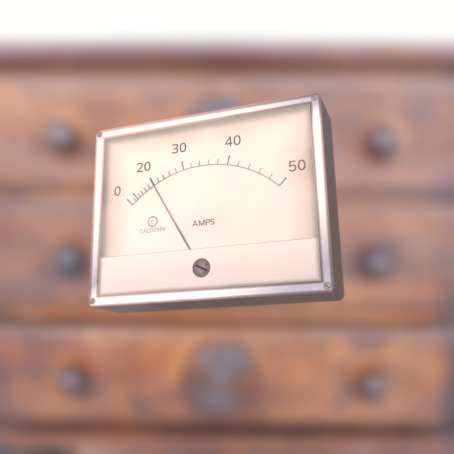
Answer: 20 A
